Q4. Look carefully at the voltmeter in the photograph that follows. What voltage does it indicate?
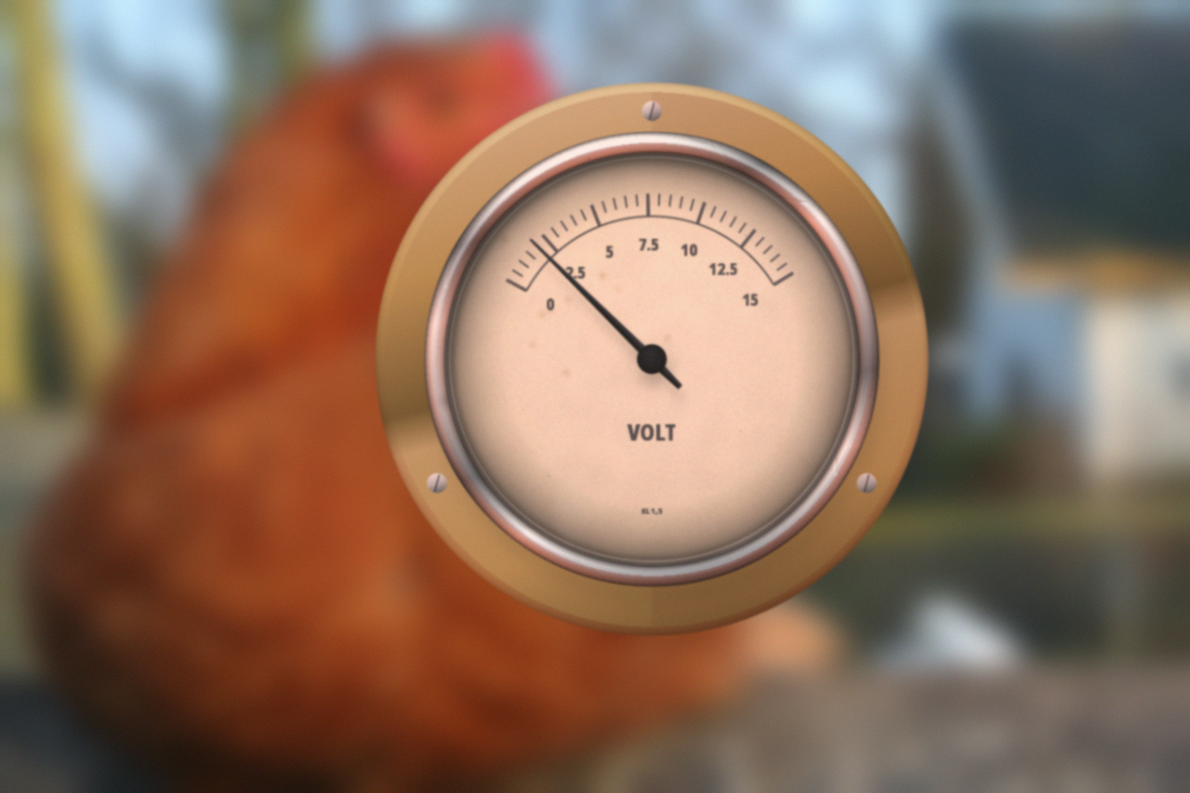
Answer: 2 V
